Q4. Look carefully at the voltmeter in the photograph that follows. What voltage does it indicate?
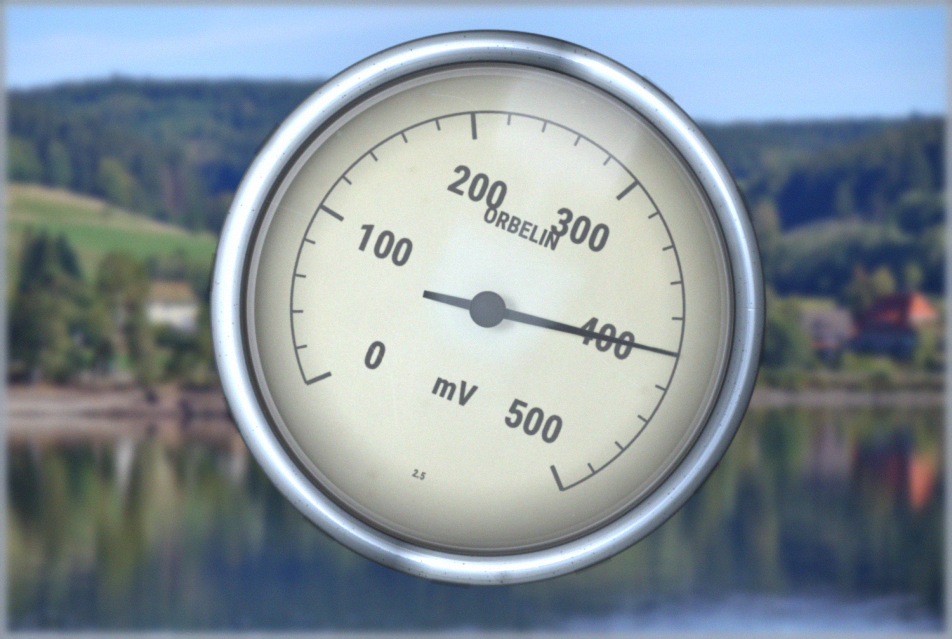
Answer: 400 mV
